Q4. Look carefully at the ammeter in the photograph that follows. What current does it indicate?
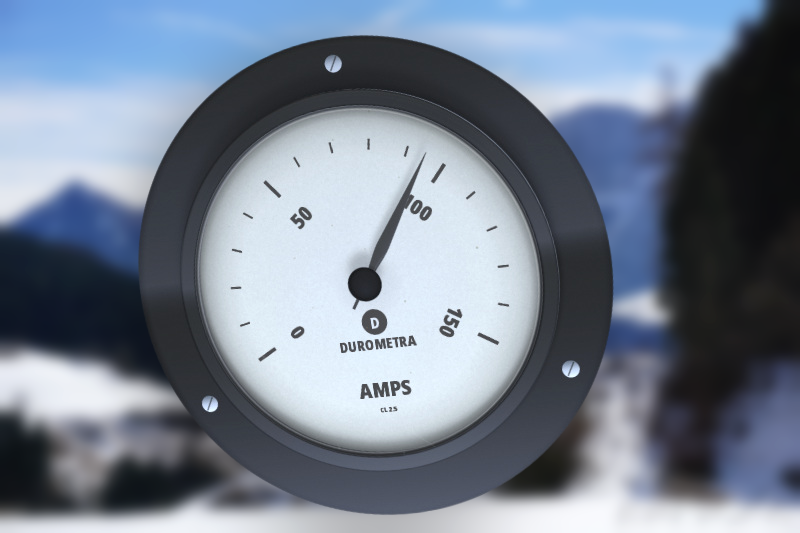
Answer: 95 A
